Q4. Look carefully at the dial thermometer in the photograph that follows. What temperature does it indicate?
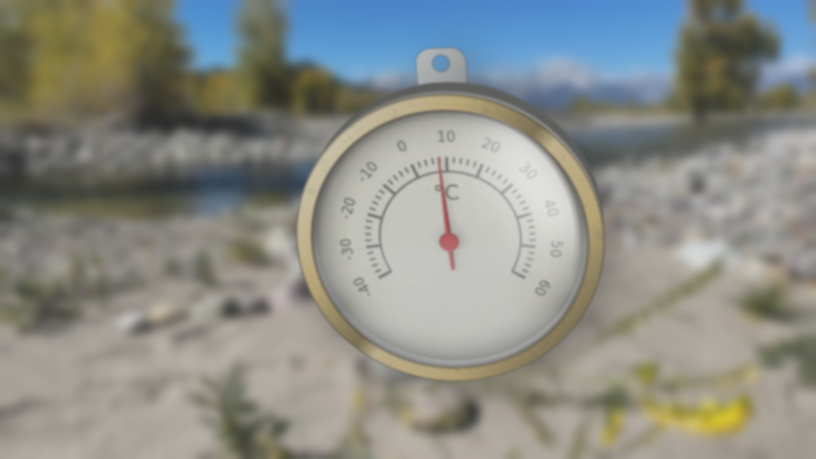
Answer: 8 °C
